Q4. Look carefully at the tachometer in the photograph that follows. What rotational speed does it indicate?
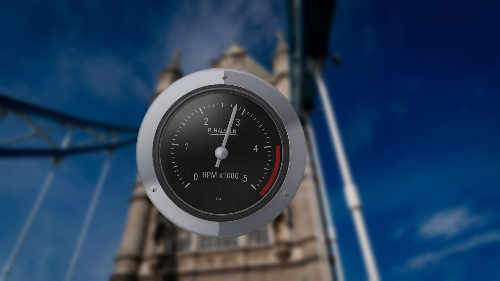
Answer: 2800 rpm
